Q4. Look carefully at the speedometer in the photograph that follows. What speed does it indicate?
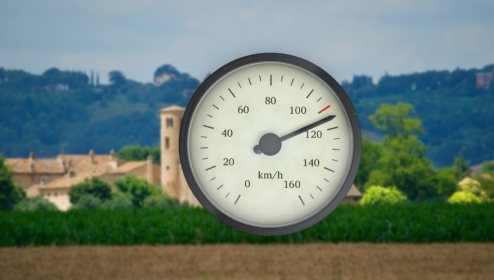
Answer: 115 km/h
